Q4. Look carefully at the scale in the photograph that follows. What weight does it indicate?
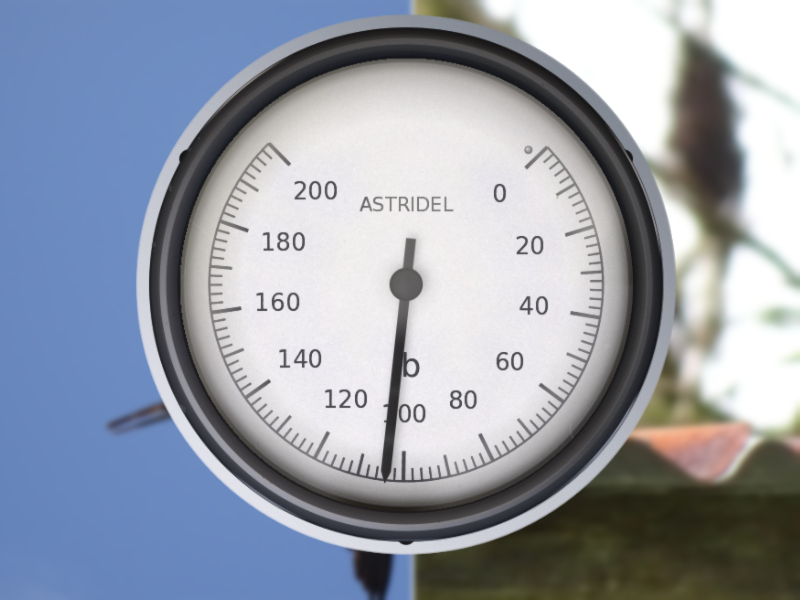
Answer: 104 lb
